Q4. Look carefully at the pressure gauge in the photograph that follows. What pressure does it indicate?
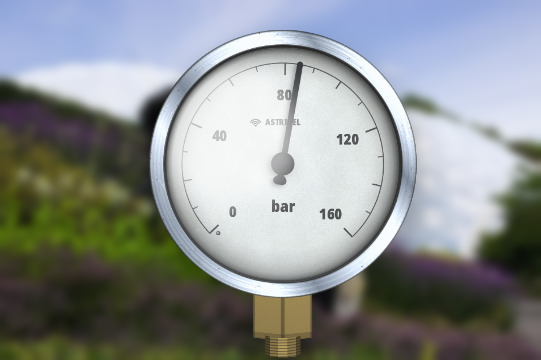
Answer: 85 bar
